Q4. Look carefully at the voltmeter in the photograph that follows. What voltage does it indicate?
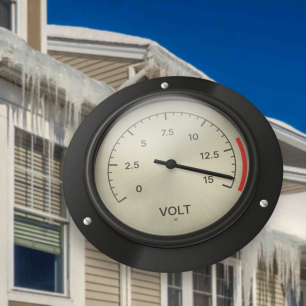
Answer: 14.5 V
